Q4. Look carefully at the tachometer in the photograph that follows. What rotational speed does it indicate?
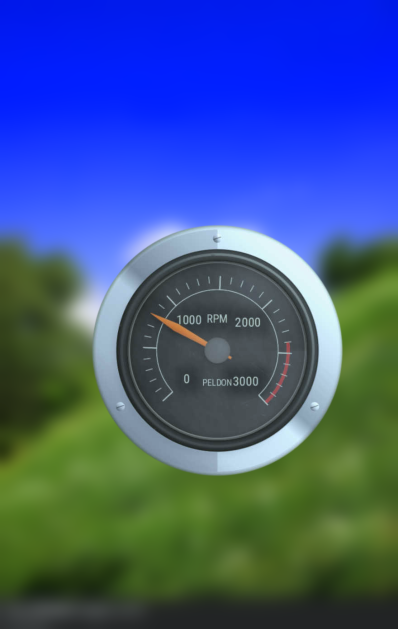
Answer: 800 rpm
